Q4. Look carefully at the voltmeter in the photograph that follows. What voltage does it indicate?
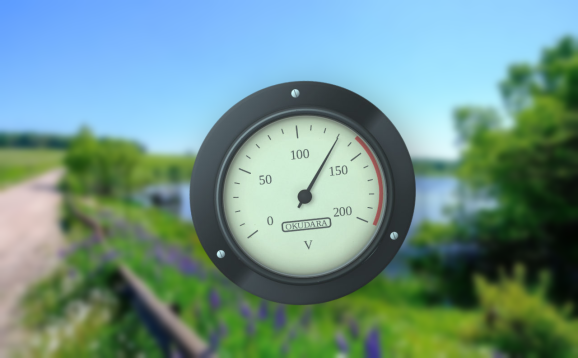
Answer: 130 V
